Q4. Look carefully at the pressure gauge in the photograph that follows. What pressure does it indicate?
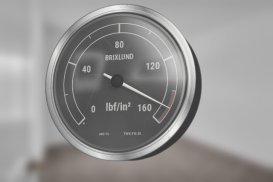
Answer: 150 psi
